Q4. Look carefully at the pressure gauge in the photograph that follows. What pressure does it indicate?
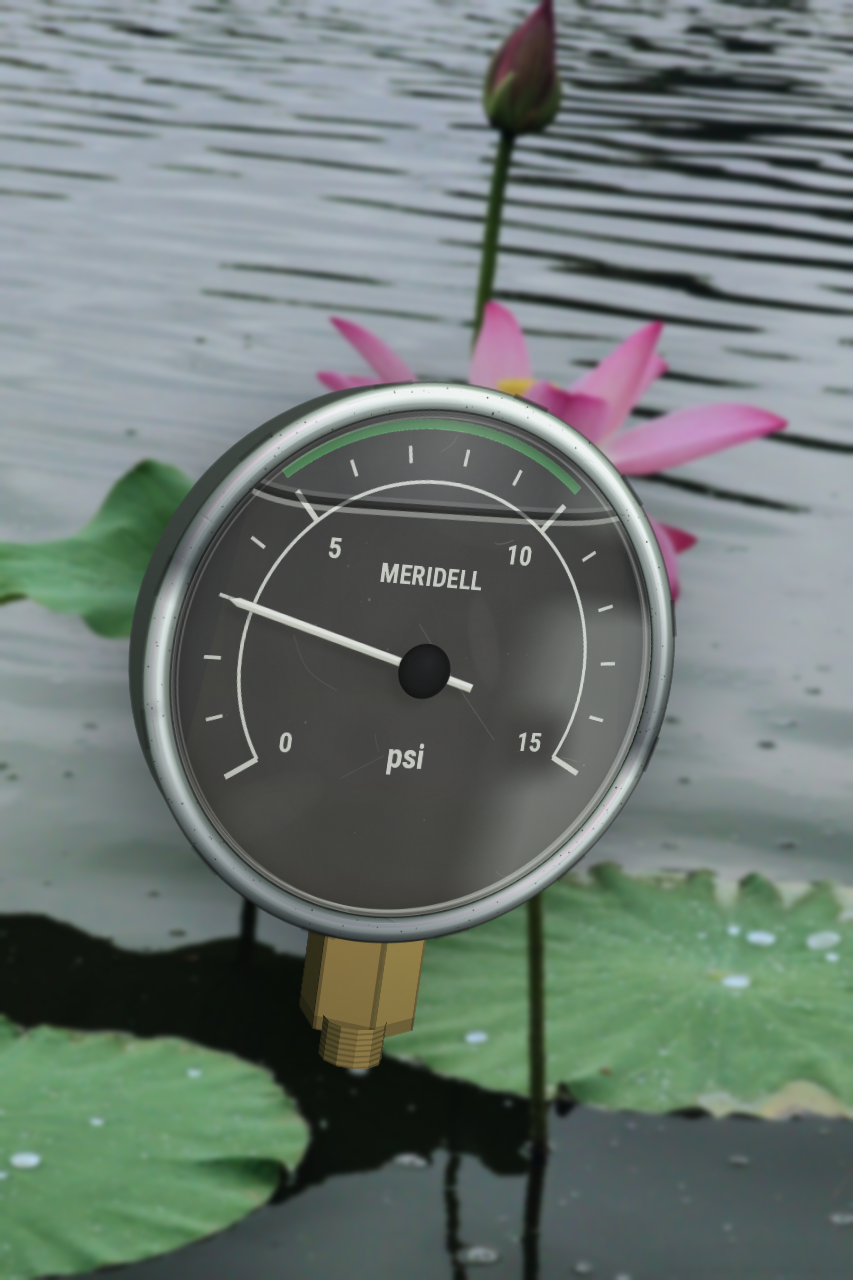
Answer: 3 psi
